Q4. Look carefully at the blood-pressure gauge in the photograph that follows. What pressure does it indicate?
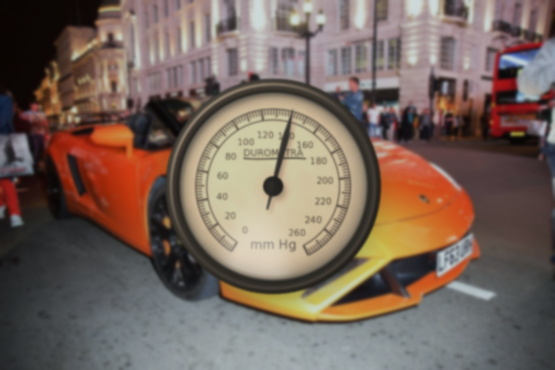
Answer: 140 mmHg
